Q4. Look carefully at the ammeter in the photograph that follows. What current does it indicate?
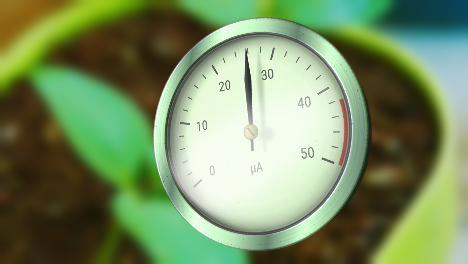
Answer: 26 µA
